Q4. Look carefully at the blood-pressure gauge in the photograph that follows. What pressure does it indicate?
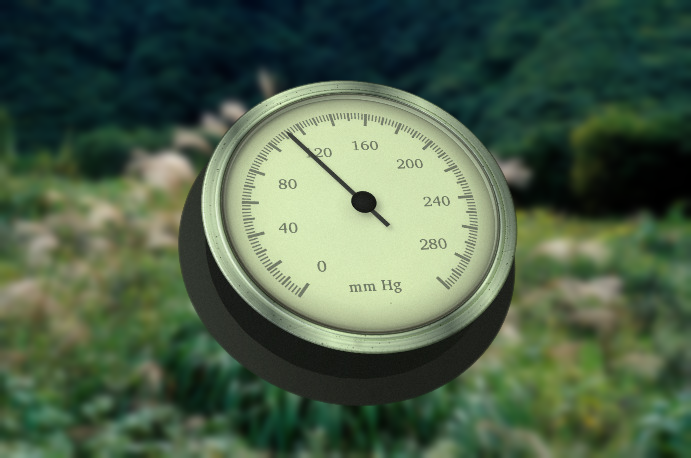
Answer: 110 mmHg
